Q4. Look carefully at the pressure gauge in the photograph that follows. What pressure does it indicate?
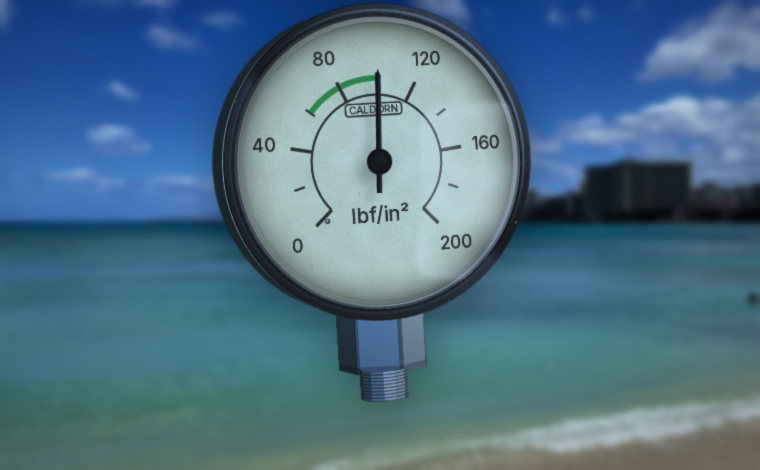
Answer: 100 psi
